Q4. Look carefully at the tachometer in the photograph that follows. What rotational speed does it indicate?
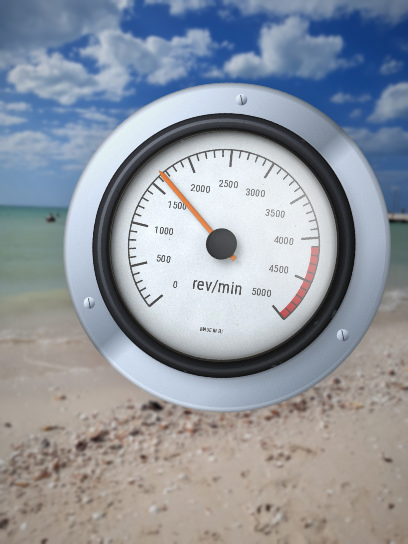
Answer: 1650 rpm
